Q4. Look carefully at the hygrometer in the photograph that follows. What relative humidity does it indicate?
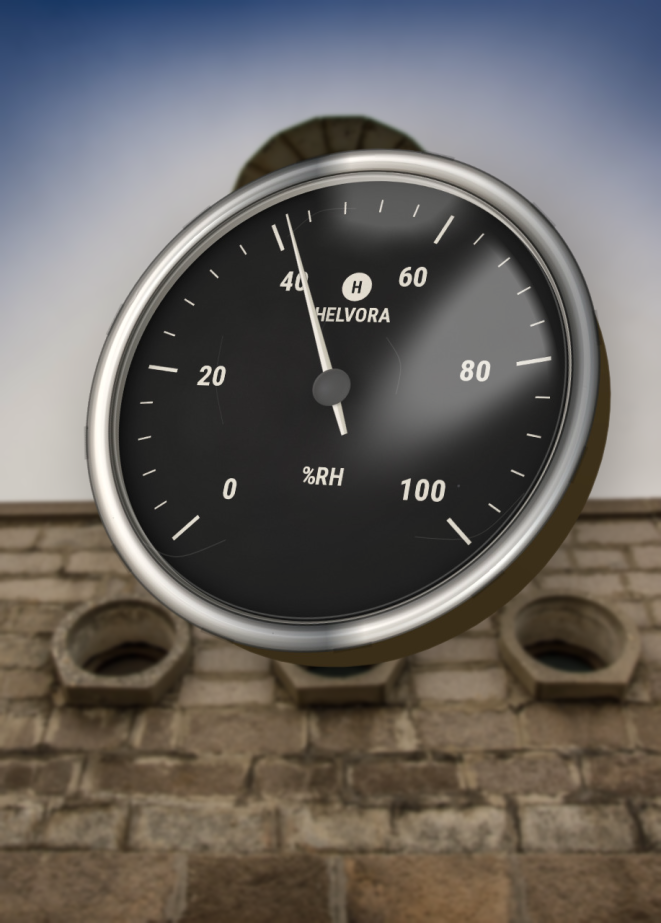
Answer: 42 %
